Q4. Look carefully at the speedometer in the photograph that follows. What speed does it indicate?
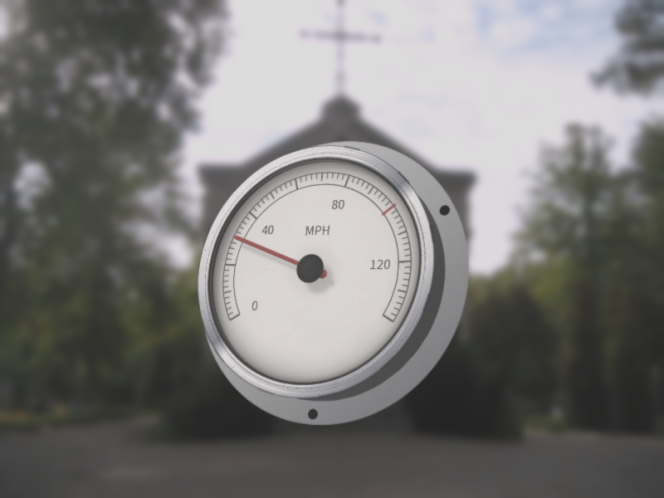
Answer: 30 mph
